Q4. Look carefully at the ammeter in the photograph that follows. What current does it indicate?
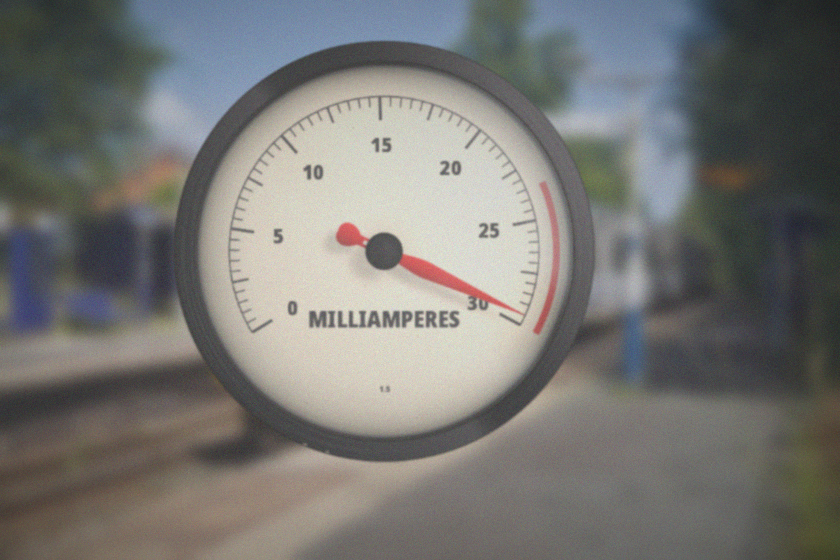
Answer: 29.5 mA
